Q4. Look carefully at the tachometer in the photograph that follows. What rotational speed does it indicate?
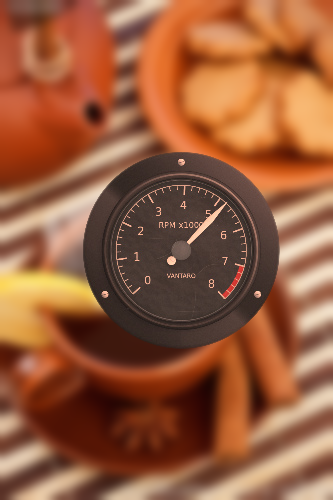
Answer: 5200 rpm
